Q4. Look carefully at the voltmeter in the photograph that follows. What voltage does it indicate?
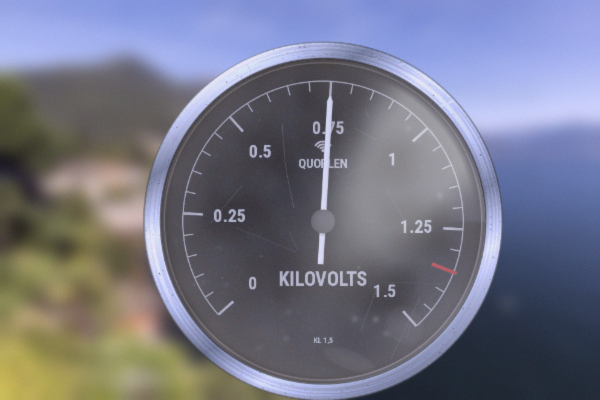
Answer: 0.75 kV
